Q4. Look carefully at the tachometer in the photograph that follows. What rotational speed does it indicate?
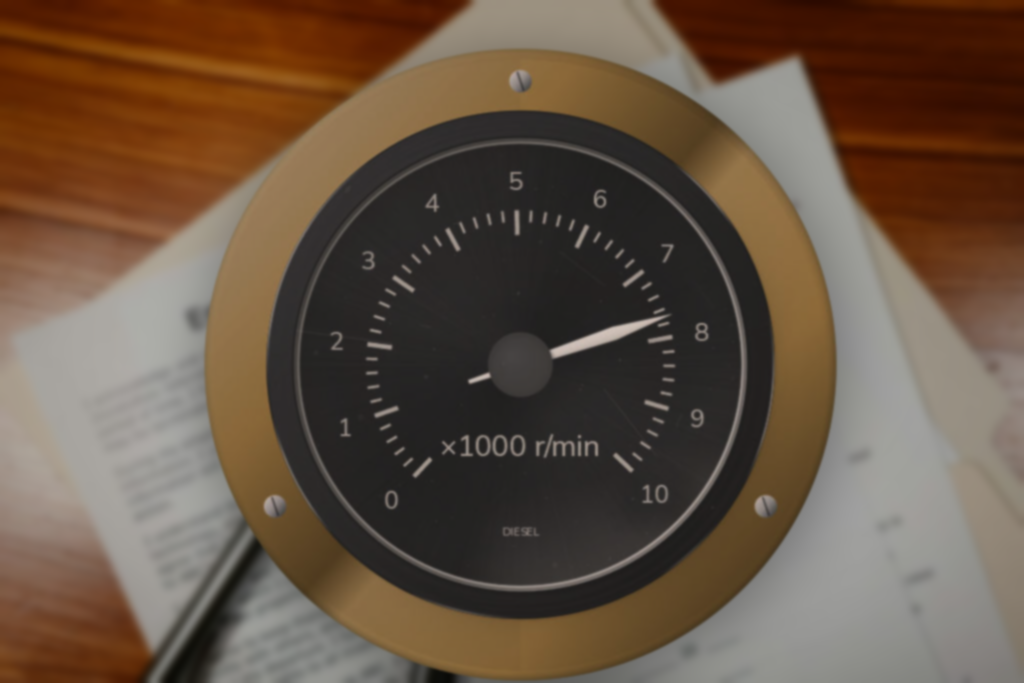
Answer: 7700 rpm
